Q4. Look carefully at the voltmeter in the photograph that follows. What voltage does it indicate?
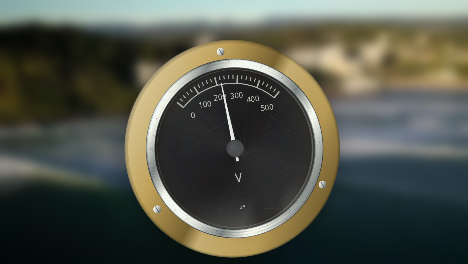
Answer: 220 V
